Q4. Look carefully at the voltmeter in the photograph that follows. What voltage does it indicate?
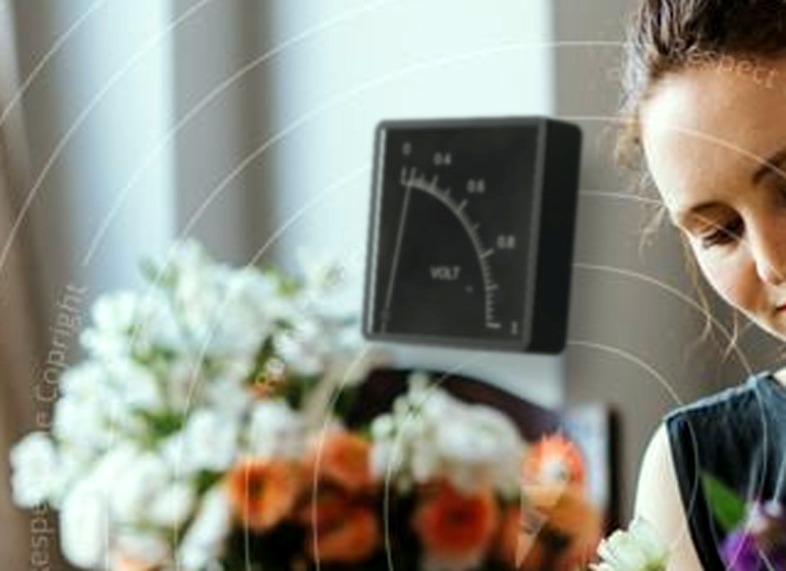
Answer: 0.2 V
